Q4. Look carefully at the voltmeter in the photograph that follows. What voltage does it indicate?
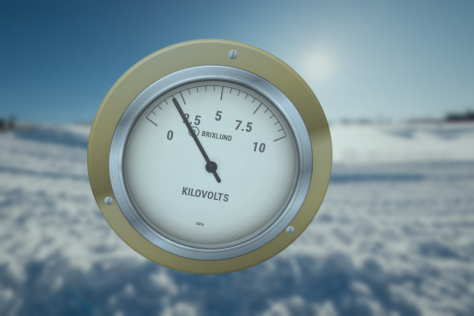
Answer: 2 kV
